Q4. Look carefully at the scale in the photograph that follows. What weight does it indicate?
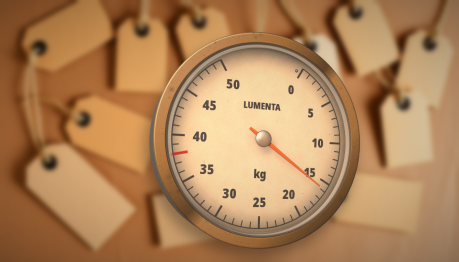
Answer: 16 kg
